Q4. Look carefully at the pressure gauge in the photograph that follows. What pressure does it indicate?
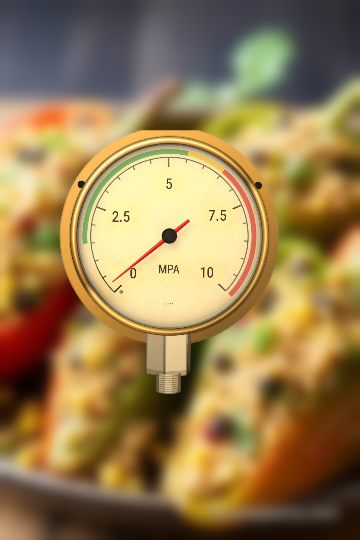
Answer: 0.25 MPa
